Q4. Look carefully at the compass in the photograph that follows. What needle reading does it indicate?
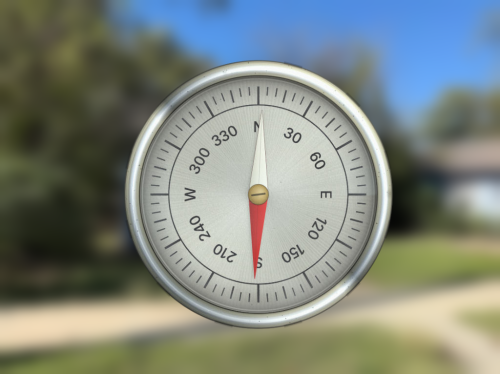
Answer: 182.5 °
